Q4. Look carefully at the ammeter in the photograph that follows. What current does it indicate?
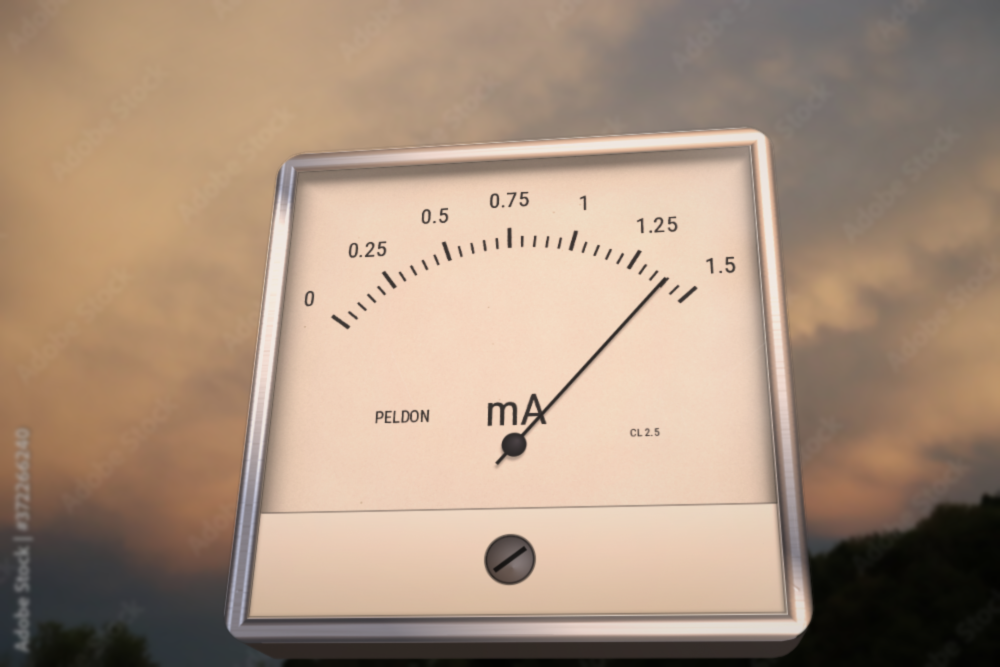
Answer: 1.4 mA
